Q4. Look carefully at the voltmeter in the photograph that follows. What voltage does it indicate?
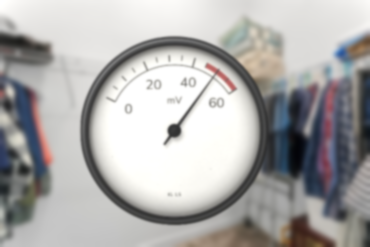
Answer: 50 mV
